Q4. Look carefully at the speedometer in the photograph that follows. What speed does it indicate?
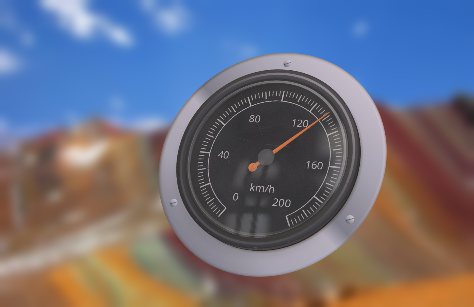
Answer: 130 km/h
